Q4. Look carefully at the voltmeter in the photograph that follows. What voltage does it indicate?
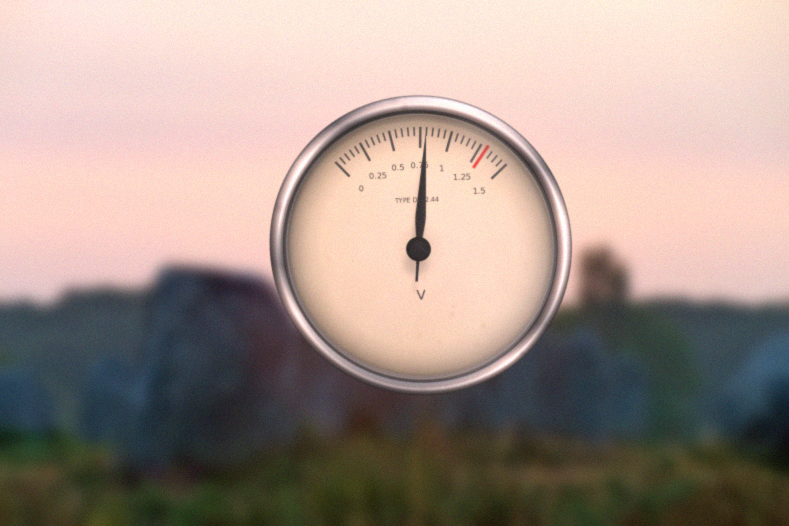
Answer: 0.8 V
